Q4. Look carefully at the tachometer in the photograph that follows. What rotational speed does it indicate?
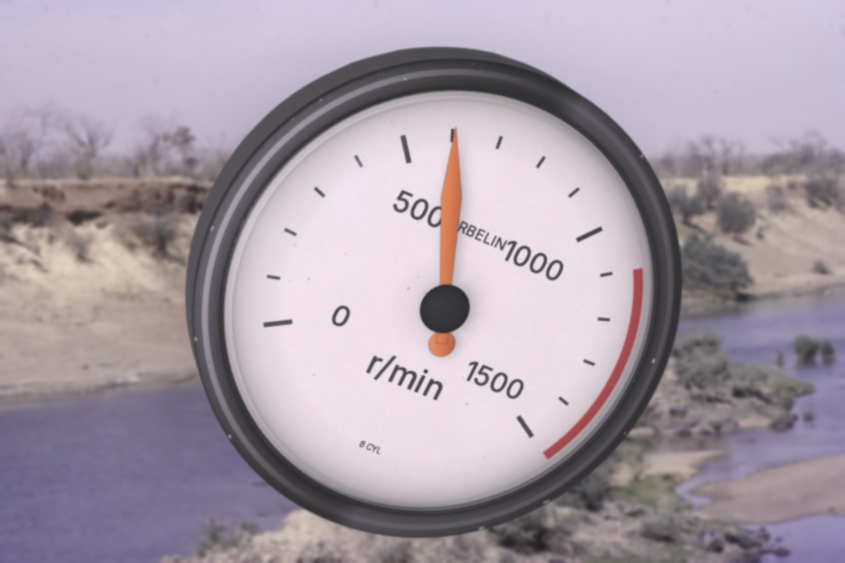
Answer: 600 rpm
